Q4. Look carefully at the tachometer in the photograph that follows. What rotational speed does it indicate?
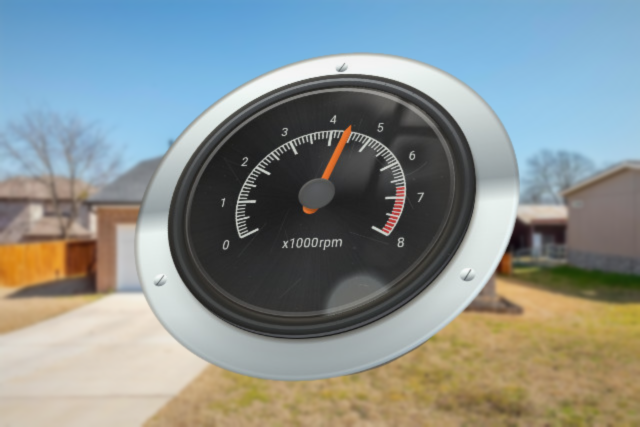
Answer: 4500 rpm
